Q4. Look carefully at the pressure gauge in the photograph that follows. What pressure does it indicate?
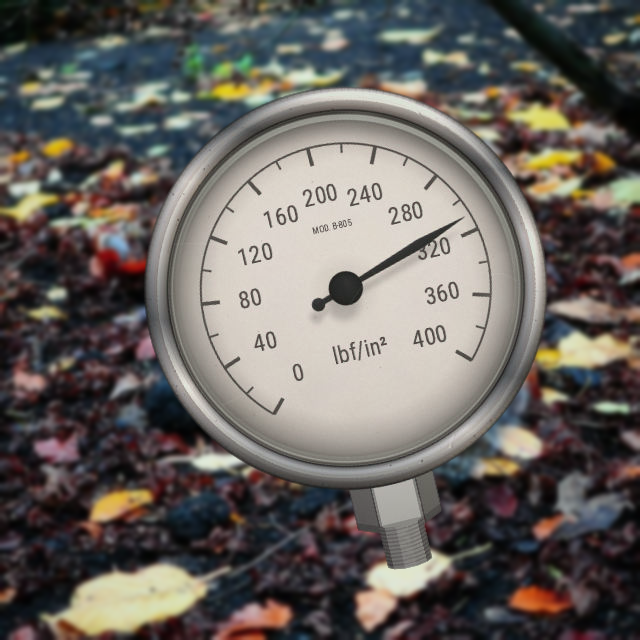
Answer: 310 psi
